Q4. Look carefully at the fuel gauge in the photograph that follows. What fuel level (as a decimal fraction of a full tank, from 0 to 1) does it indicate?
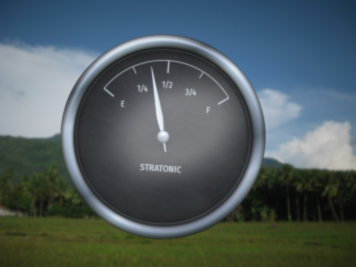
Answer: 0.375
